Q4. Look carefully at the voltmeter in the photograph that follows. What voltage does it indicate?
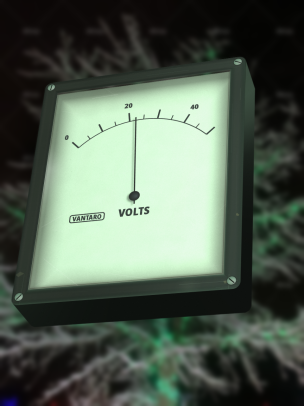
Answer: 22.5 V
